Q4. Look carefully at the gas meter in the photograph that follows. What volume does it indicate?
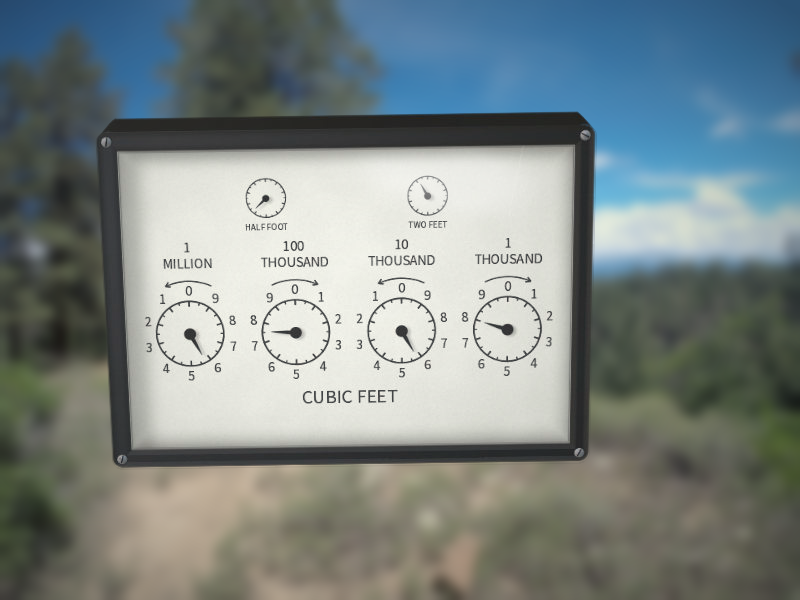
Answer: 575800 ft³
